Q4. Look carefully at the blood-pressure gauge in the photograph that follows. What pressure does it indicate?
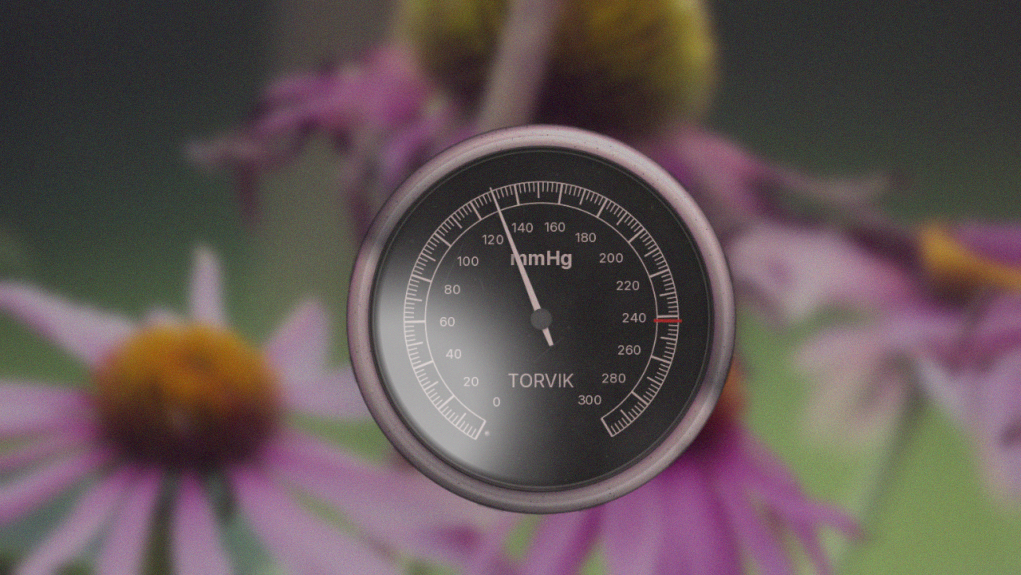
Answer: 130 mmHg
